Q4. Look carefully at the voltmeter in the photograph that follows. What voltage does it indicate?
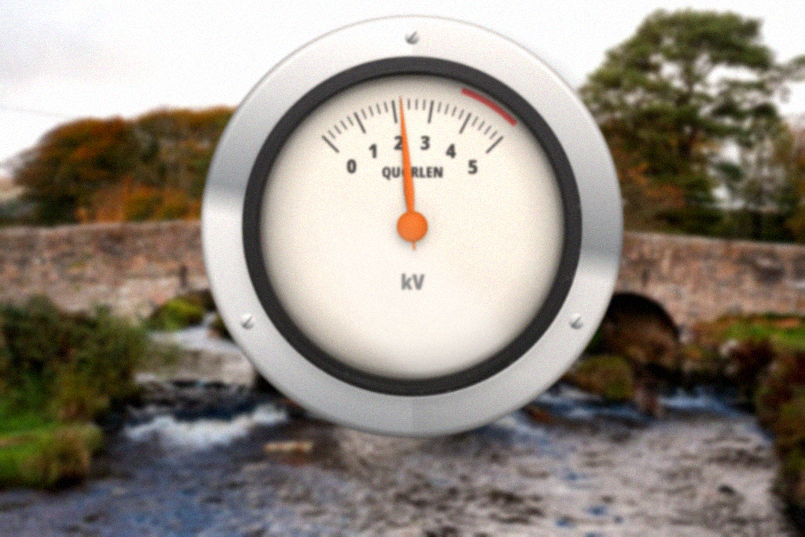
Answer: 2.2 kV
